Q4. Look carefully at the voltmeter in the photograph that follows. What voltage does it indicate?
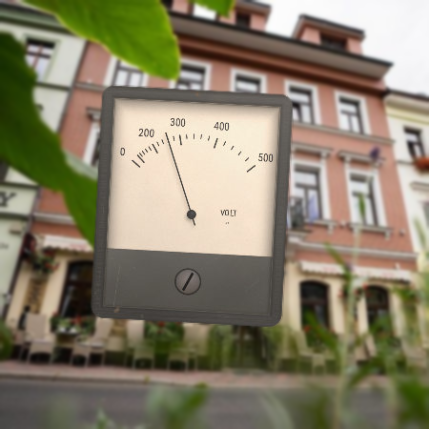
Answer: 260 V
